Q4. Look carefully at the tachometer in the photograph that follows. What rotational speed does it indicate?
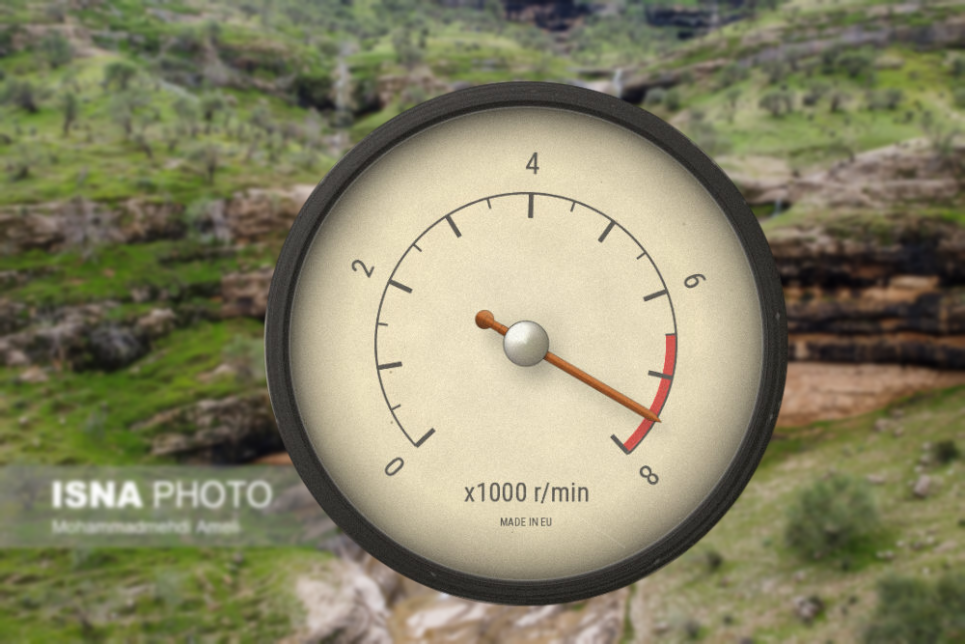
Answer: 7500 rpm
